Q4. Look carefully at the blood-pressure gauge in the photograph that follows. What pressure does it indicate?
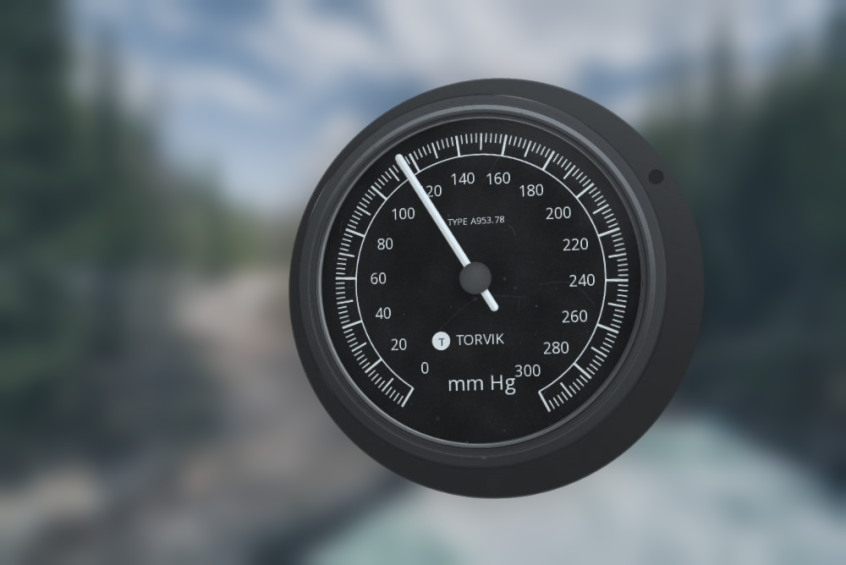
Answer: 116 mmHg
